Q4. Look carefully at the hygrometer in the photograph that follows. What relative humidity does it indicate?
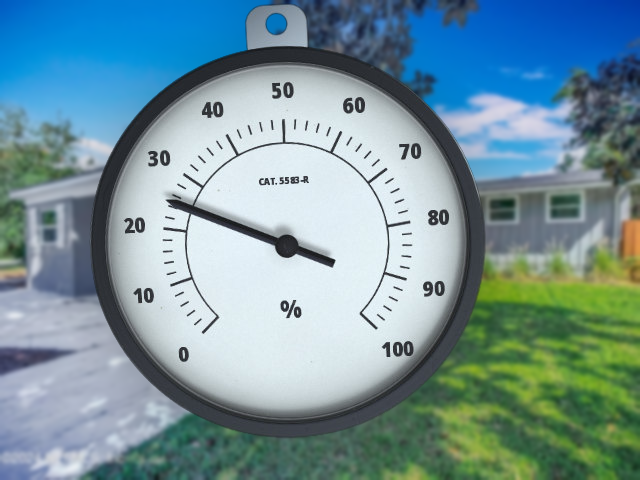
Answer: 25 %
